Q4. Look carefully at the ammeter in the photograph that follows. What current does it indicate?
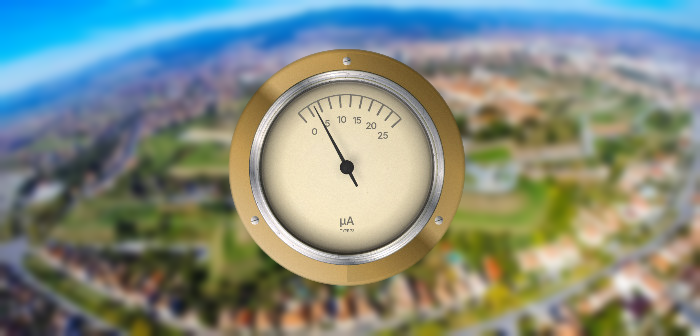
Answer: 3.75 µA
